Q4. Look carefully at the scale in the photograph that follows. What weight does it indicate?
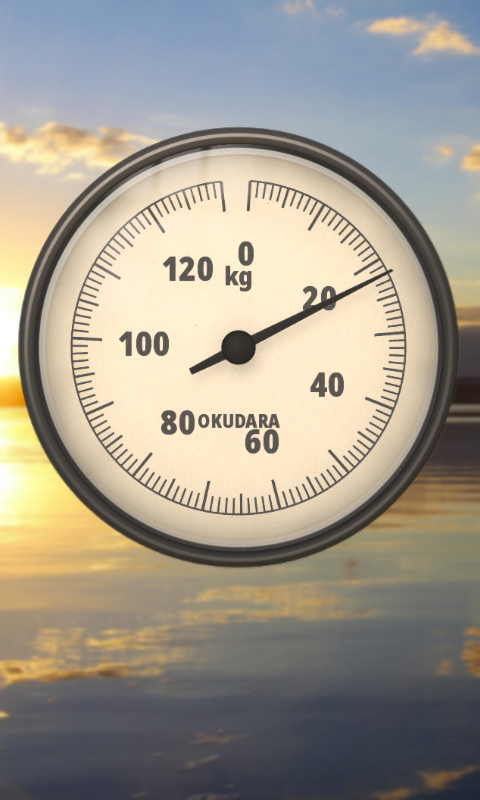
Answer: 22 kg
